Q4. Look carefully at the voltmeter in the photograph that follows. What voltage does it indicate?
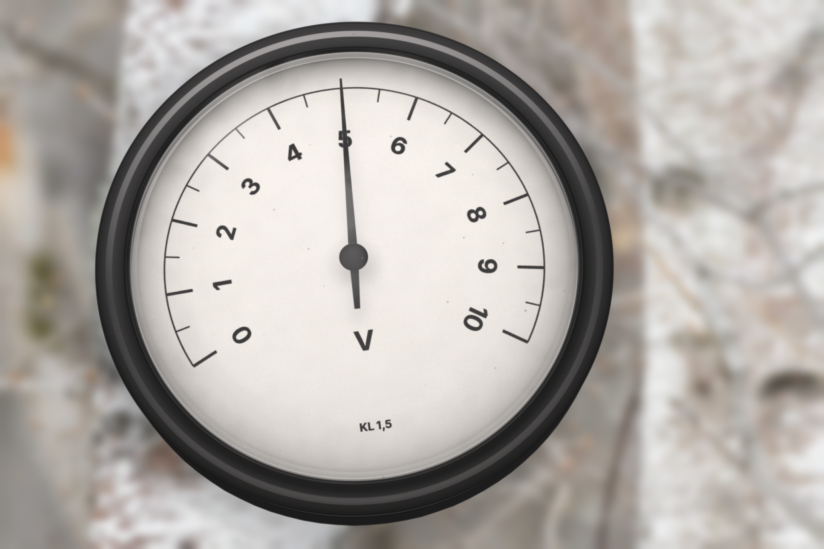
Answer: 5 V
